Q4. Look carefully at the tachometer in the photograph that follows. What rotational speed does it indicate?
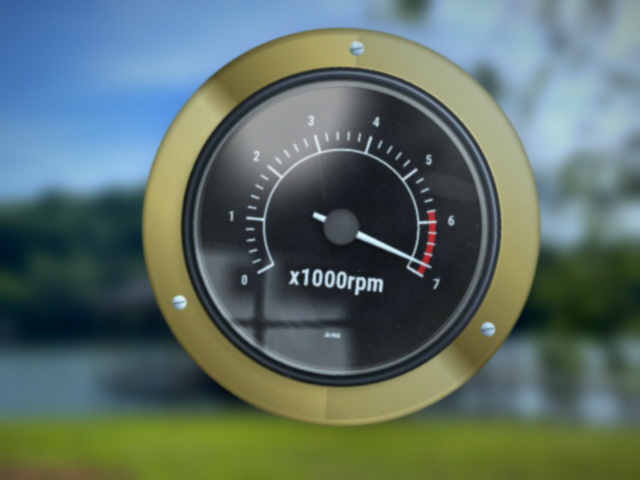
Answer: 6800 rpm
